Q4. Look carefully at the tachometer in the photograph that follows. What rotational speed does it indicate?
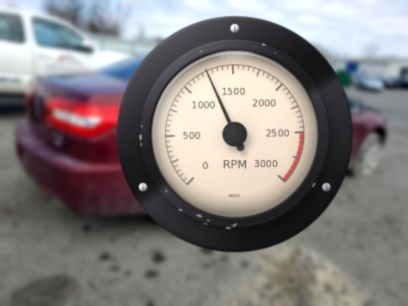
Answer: 1250 rpm
